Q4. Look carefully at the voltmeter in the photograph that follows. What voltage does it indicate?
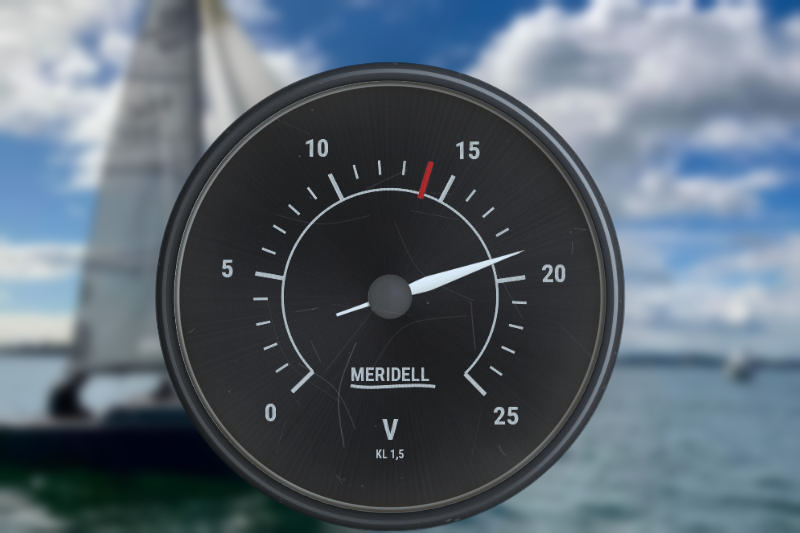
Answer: 19 V
